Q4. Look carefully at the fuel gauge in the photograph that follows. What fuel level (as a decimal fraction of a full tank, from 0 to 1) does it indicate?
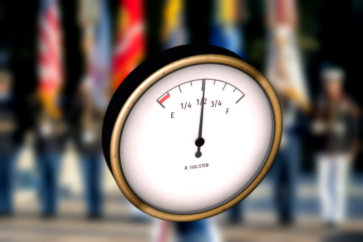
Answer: 0.5
